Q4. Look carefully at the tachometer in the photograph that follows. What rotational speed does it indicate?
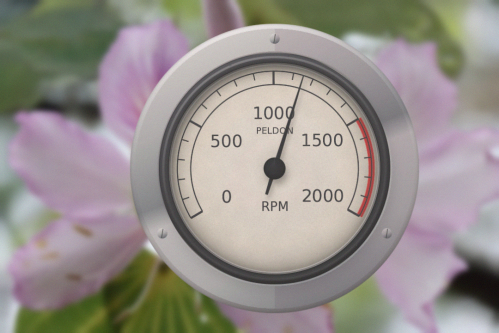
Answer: 1150 rpm
